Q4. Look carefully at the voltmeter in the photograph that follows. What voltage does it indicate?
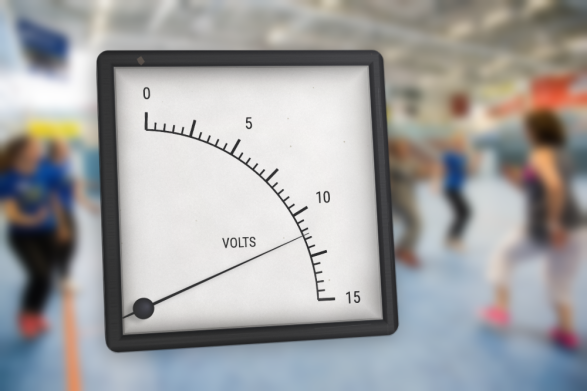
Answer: 11.25 V
